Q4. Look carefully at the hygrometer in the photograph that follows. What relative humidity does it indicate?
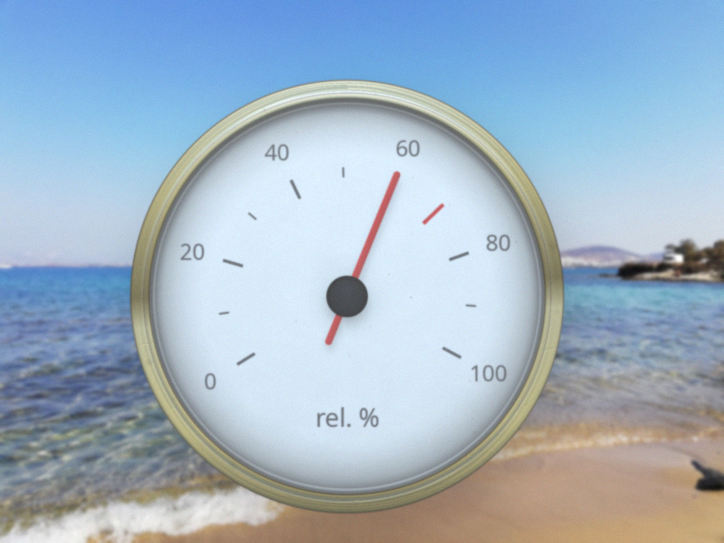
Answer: 60 %
